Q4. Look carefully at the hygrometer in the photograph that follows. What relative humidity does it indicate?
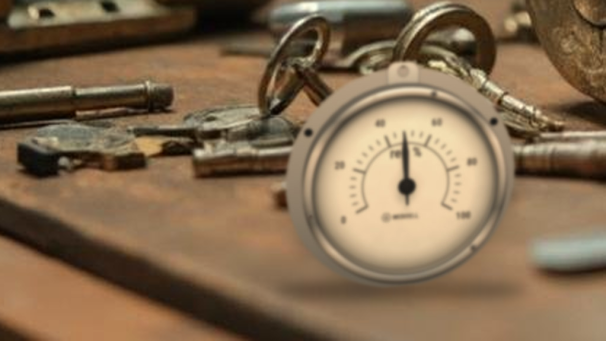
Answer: 48 %
